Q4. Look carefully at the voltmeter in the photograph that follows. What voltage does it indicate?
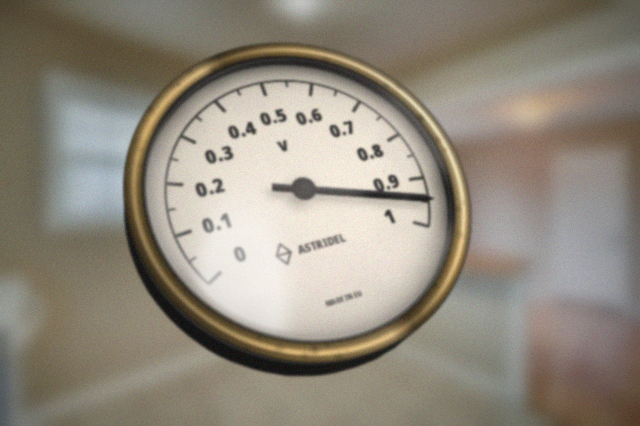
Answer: 0.95 V
